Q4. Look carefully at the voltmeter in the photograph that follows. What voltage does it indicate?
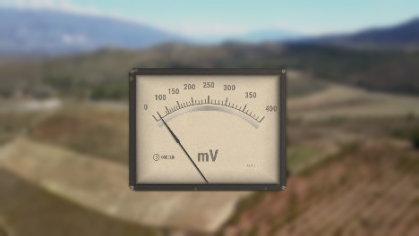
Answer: 50 mV
